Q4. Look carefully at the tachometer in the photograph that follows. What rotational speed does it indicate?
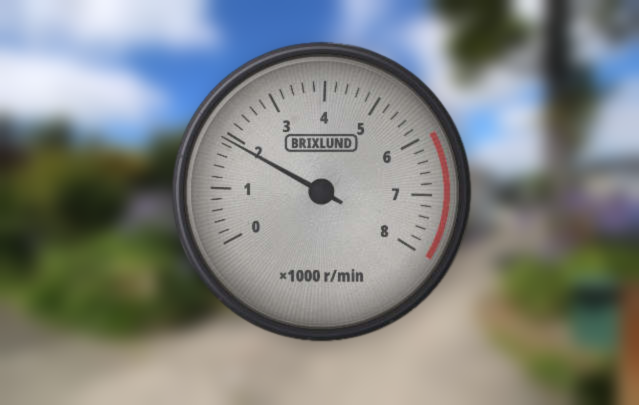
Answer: 1900 rpm
